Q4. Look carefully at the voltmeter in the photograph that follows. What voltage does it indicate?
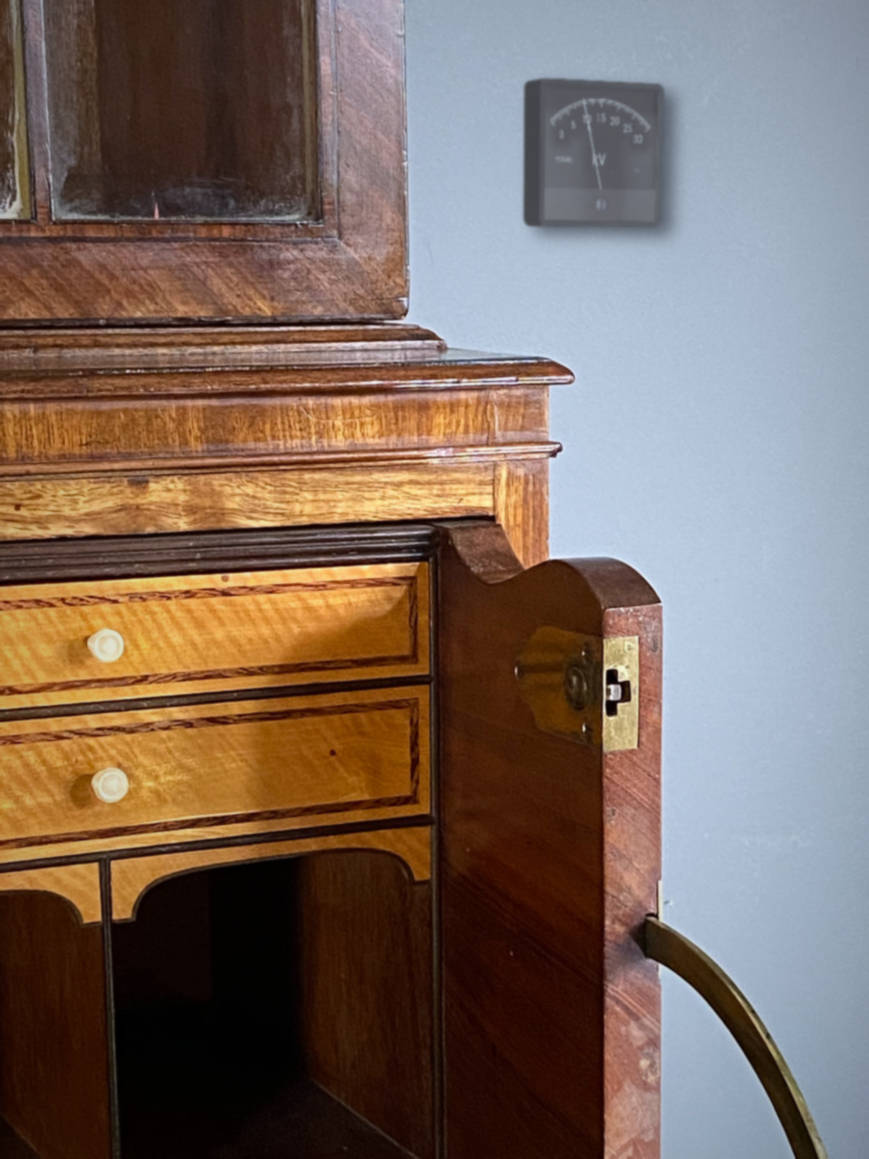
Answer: 10 kV
